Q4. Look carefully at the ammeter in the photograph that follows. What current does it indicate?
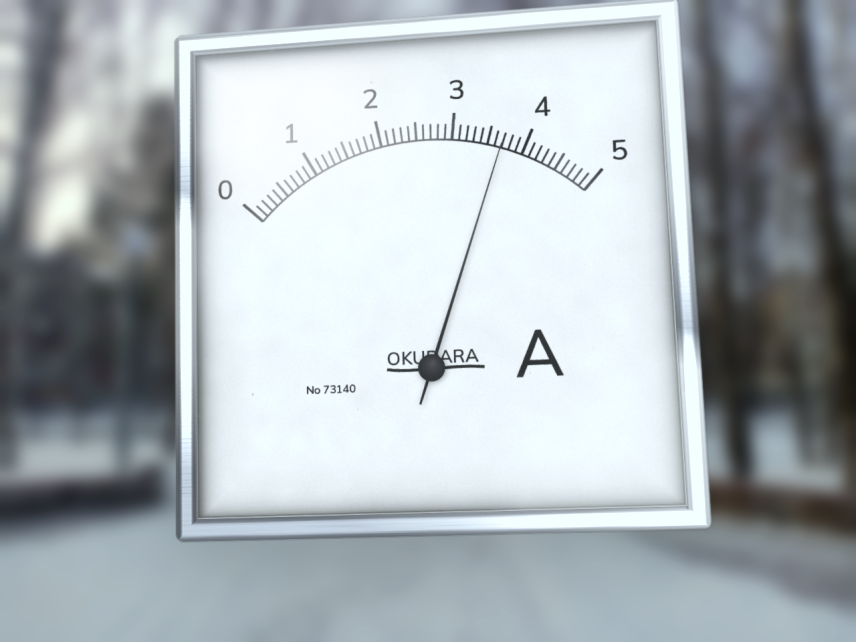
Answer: 3.7 A
